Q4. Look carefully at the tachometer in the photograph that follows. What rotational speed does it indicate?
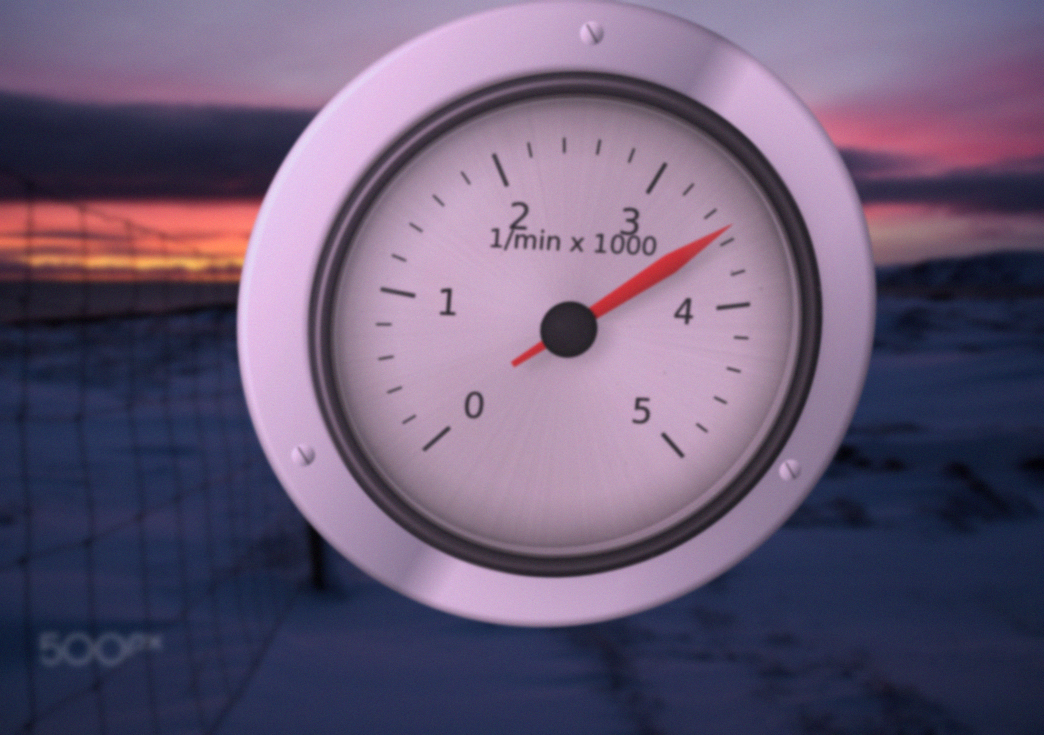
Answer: 3500 rpm
